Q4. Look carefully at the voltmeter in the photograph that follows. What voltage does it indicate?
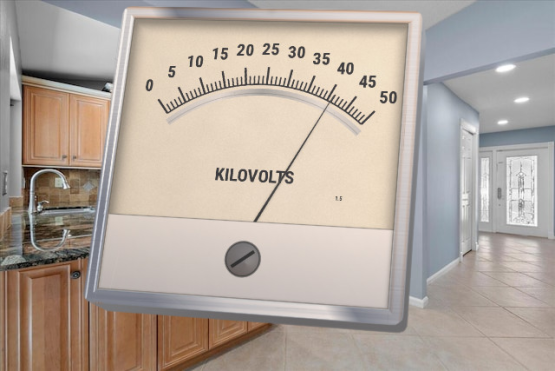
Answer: 41 kV
